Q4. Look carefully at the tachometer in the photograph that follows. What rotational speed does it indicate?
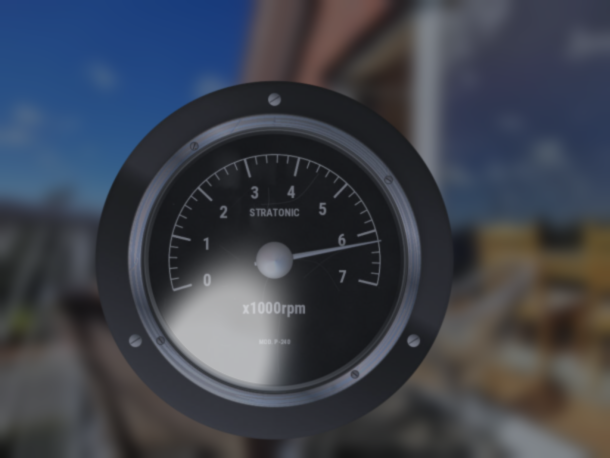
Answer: 6200 rpm
